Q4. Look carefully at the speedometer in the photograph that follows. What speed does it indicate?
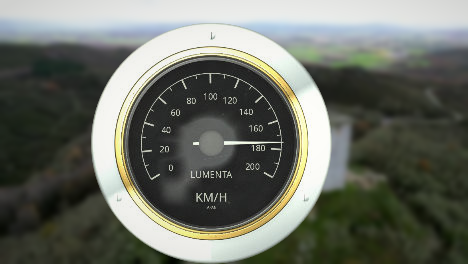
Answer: 175 km/h
